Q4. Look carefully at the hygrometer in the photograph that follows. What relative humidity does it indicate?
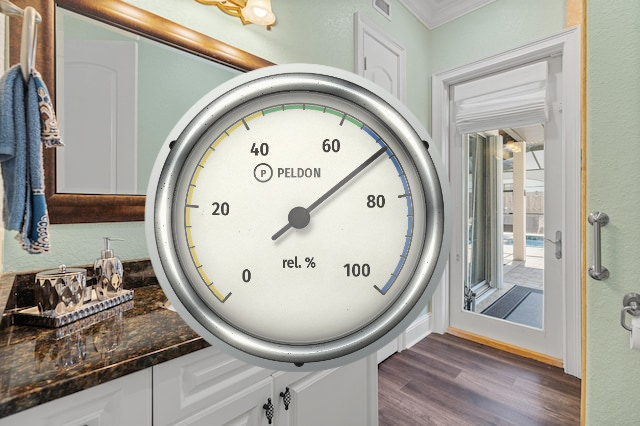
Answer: 70 %
